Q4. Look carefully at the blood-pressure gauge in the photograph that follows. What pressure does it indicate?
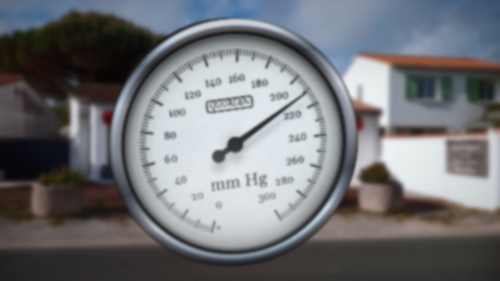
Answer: 210 mmHg
